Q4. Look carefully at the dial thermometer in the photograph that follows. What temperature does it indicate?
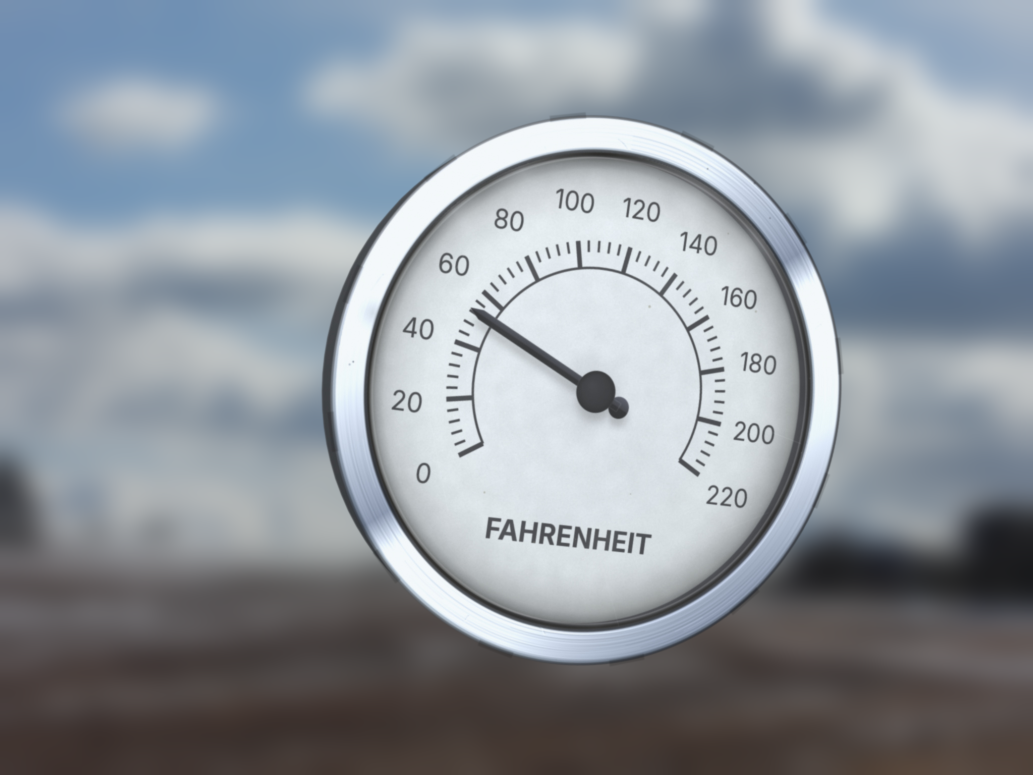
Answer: 52 °F
